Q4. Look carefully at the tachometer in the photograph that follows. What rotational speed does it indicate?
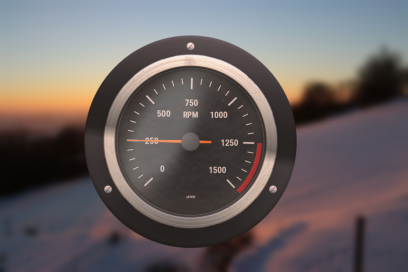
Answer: 250 rpm
